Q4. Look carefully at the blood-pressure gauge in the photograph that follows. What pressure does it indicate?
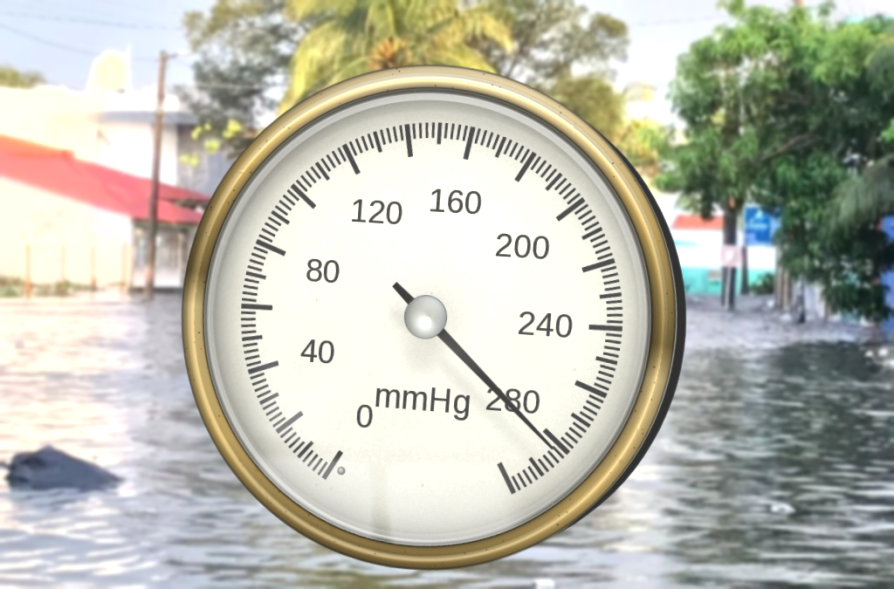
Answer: 282 mmHg
